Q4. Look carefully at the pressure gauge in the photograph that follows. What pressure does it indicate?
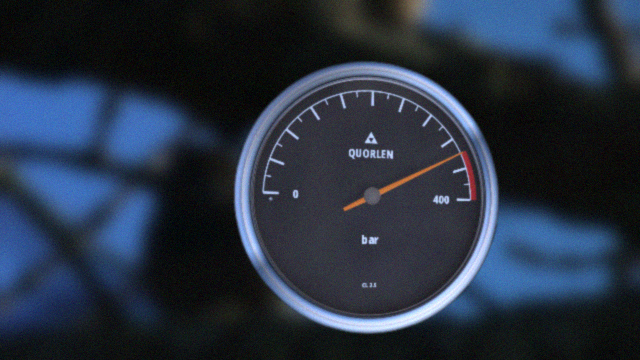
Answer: 340 bar
